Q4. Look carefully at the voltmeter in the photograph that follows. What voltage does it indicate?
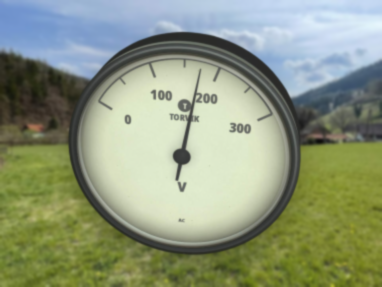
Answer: 175 V
